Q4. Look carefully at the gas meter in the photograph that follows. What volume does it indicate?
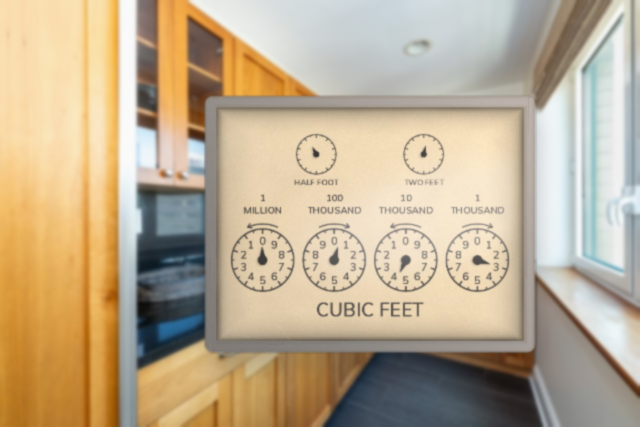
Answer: 4300 ft³
